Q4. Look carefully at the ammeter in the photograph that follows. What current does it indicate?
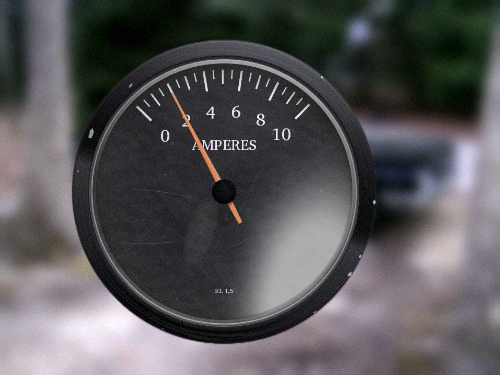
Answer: 2 A
